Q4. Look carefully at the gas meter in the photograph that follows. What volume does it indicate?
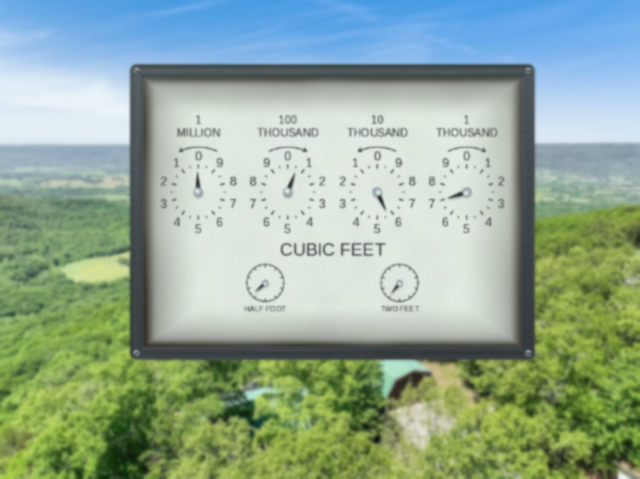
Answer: 5700 ft³
